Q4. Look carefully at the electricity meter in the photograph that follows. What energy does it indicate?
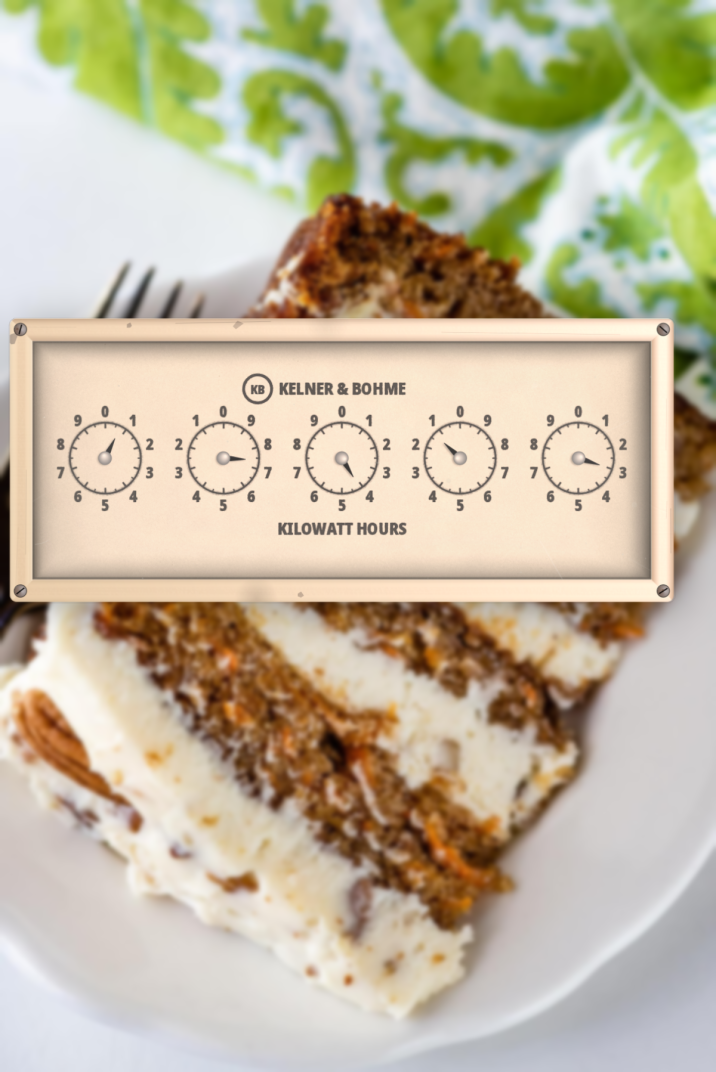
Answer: 7413 kWh
